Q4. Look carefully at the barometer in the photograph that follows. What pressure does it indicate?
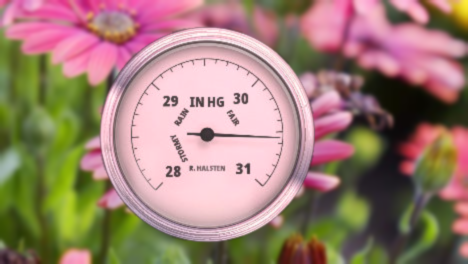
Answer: 30.55 inHg
